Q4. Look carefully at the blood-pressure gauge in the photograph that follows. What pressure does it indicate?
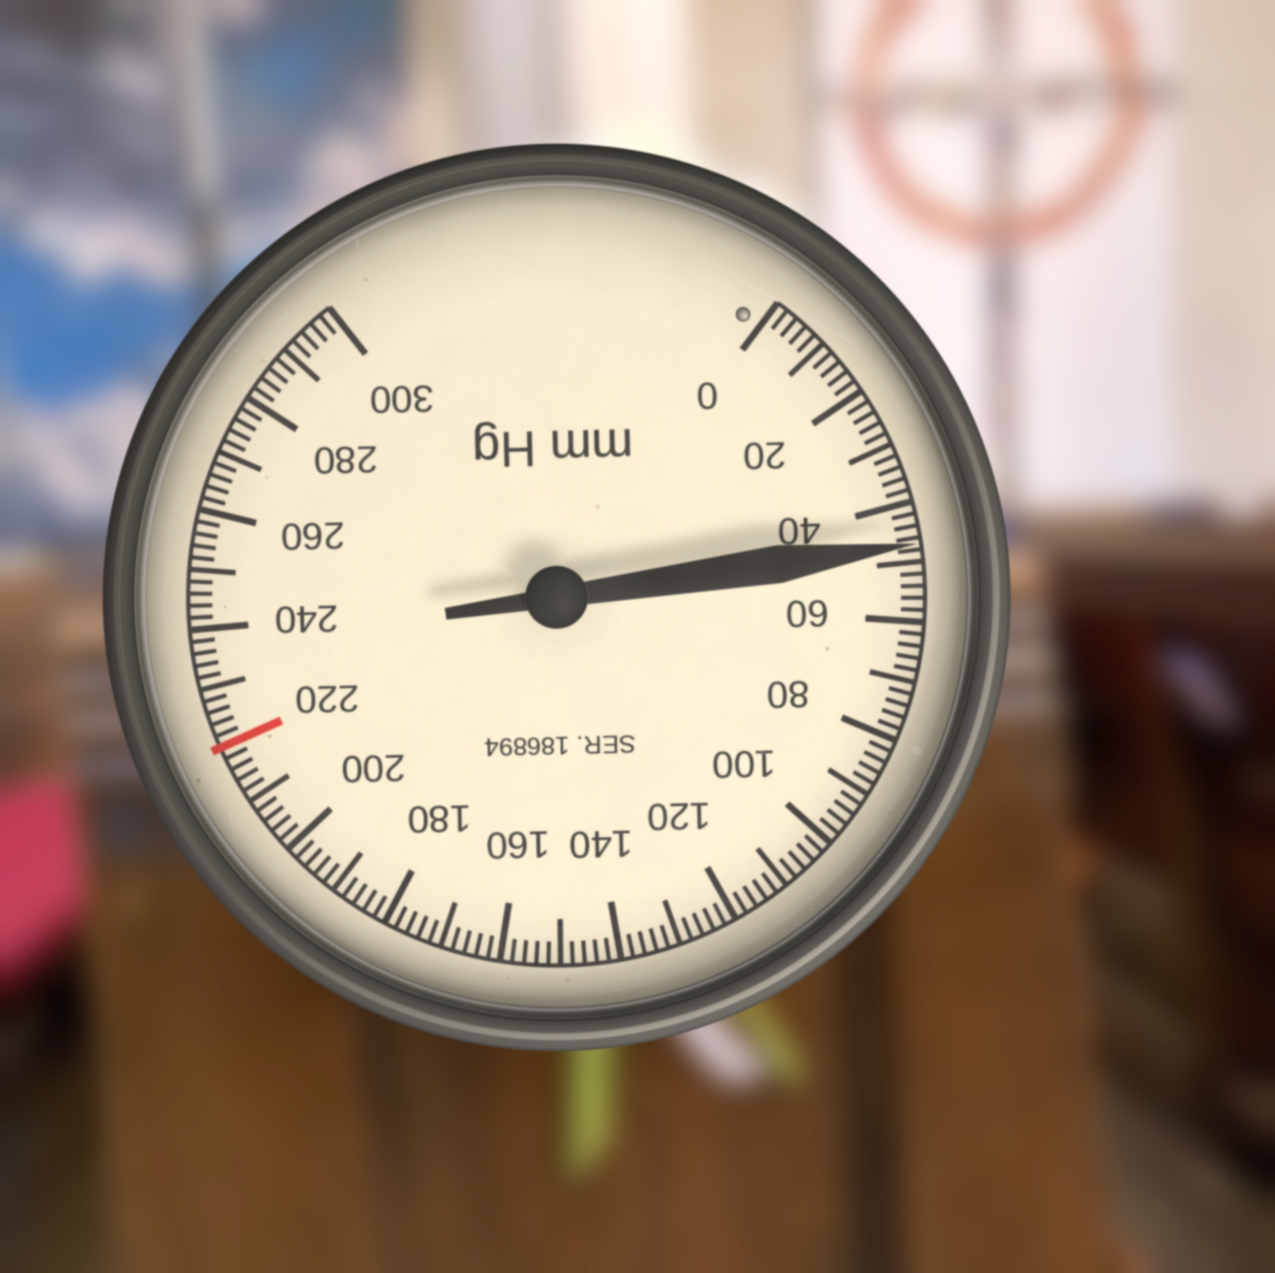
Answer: 47 mmHg
